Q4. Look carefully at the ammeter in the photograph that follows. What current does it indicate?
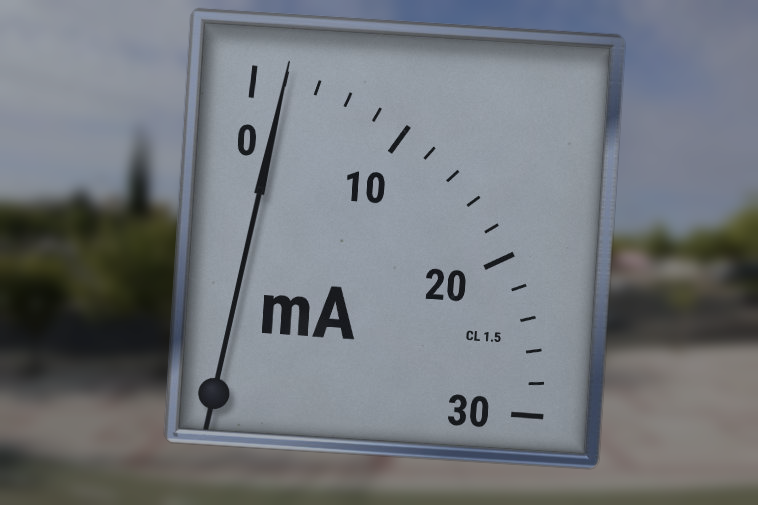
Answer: 2 mA
